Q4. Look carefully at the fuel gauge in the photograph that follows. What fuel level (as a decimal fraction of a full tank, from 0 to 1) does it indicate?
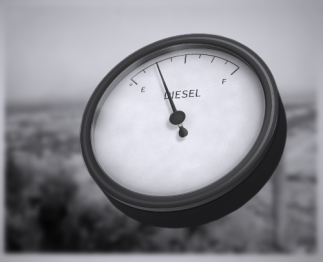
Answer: 0.25
